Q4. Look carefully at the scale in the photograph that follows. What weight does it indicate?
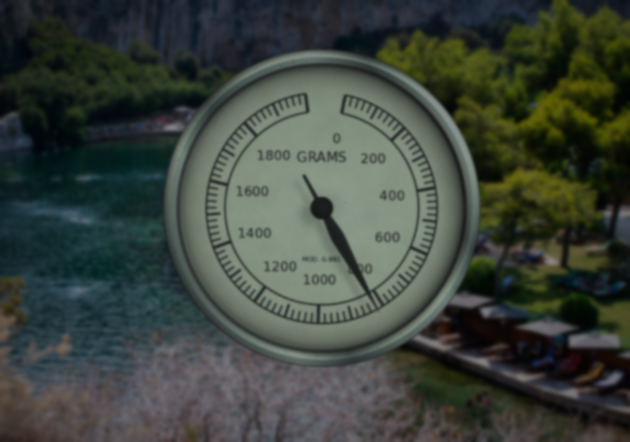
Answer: 820 g
